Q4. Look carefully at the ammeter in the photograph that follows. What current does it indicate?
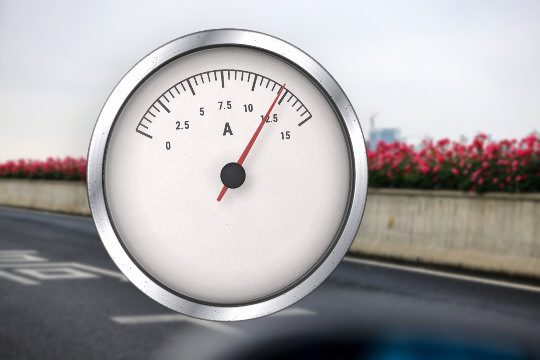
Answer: 12 A
